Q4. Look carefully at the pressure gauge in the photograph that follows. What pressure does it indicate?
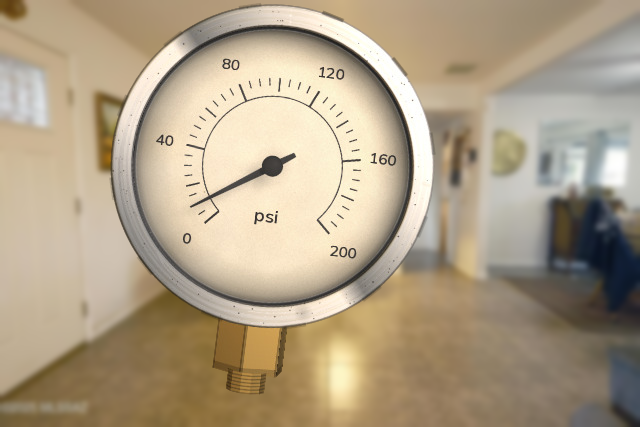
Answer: 10 psi
